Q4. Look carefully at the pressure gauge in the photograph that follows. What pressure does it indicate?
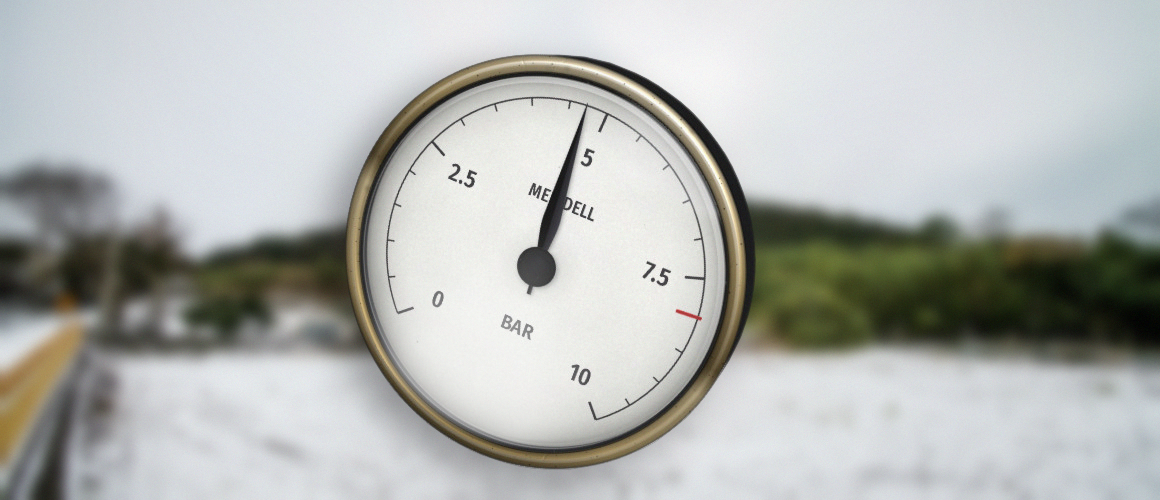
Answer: 4.75 bar
